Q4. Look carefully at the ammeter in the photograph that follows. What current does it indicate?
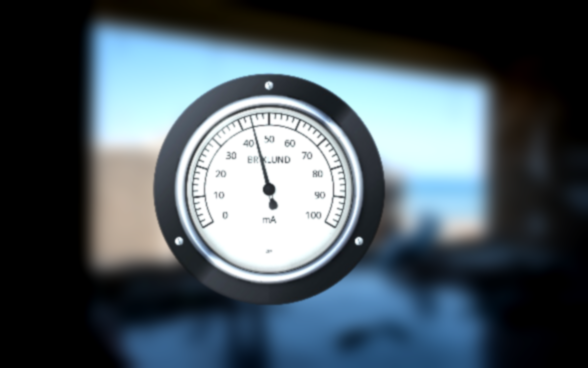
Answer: 44 mA
